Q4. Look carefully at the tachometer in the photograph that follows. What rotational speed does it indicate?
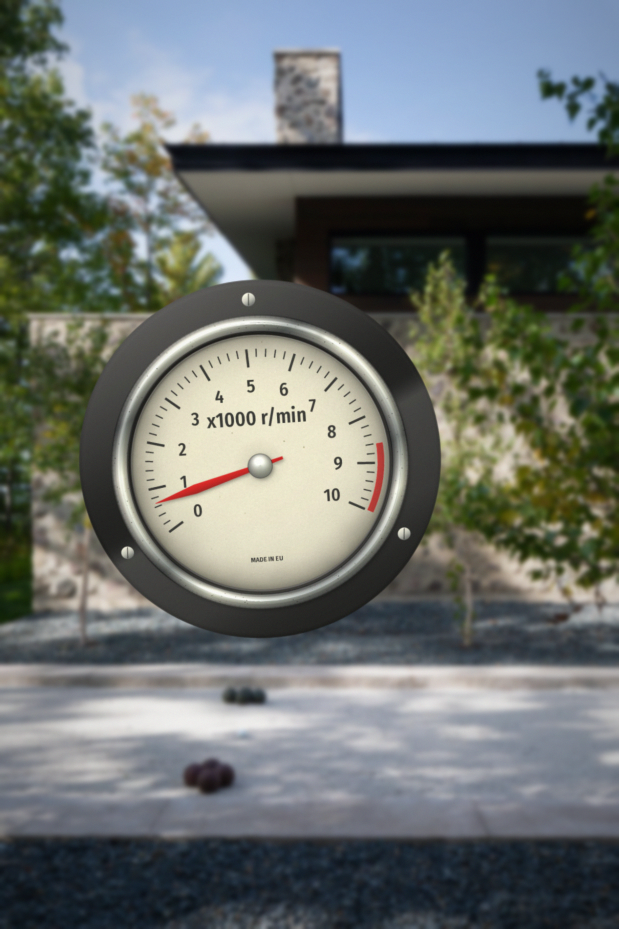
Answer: 700 rpm
